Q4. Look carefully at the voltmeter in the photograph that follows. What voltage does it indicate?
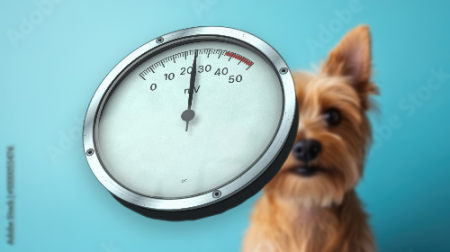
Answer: 25 mV
